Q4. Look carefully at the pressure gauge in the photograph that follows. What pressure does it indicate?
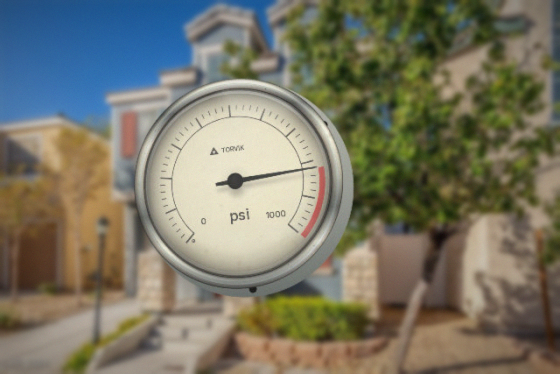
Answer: 820 psi
